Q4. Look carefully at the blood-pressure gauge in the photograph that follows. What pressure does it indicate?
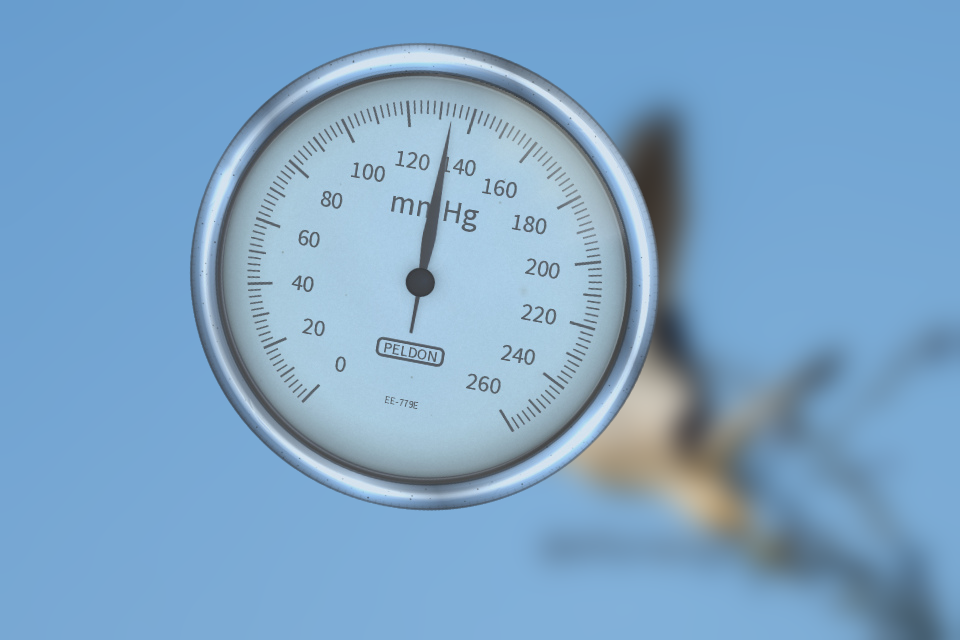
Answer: 134 mmHg
